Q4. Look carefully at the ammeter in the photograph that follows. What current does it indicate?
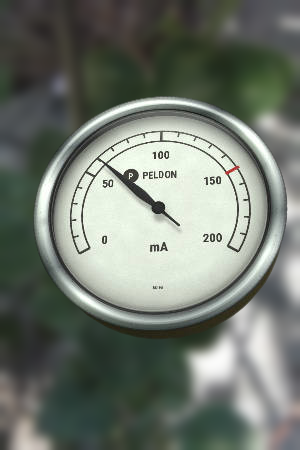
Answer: 60 mA
